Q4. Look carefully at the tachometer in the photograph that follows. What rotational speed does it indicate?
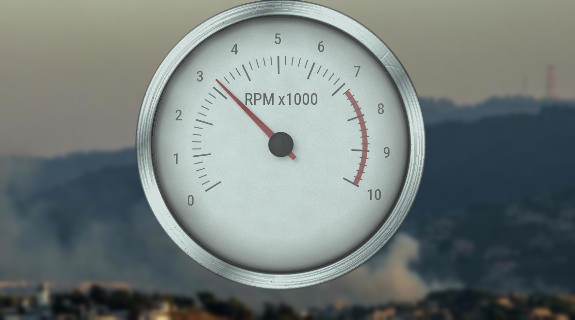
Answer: 3200 rpm
